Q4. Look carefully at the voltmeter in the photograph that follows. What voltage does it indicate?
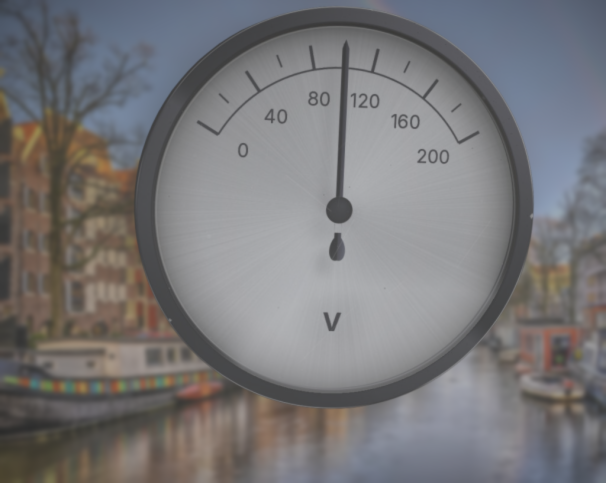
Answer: 100 V
